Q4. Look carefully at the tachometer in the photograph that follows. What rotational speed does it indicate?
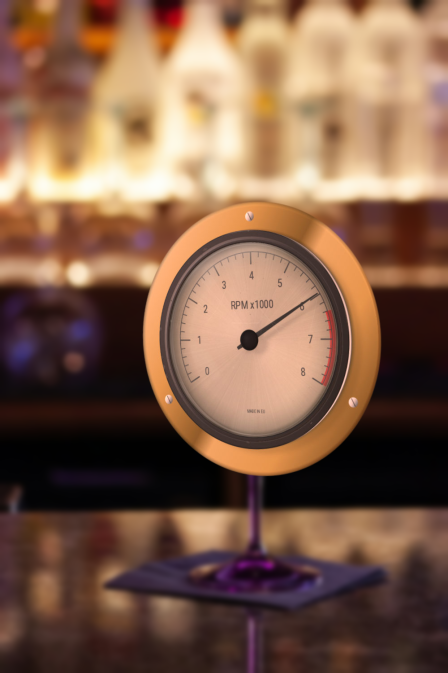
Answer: 6000 rpm
